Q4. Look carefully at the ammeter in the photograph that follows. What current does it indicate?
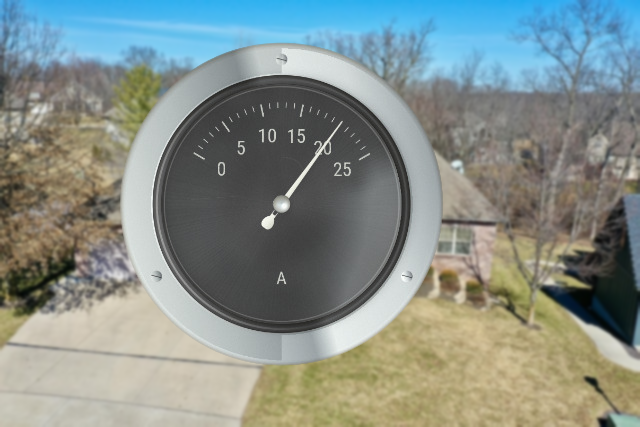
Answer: 20 A
